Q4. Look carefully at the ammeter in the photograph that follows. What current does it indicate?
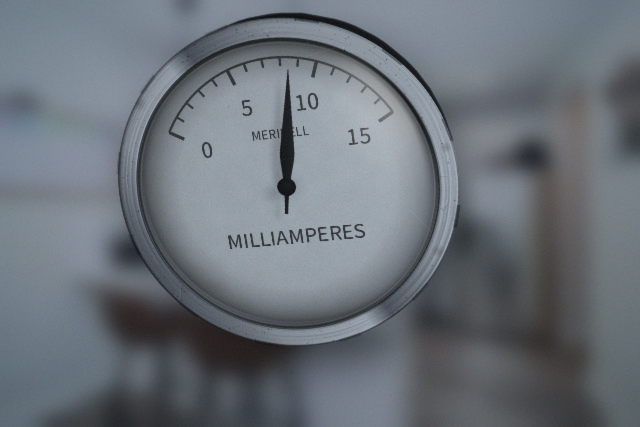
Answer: 8.5 mA
